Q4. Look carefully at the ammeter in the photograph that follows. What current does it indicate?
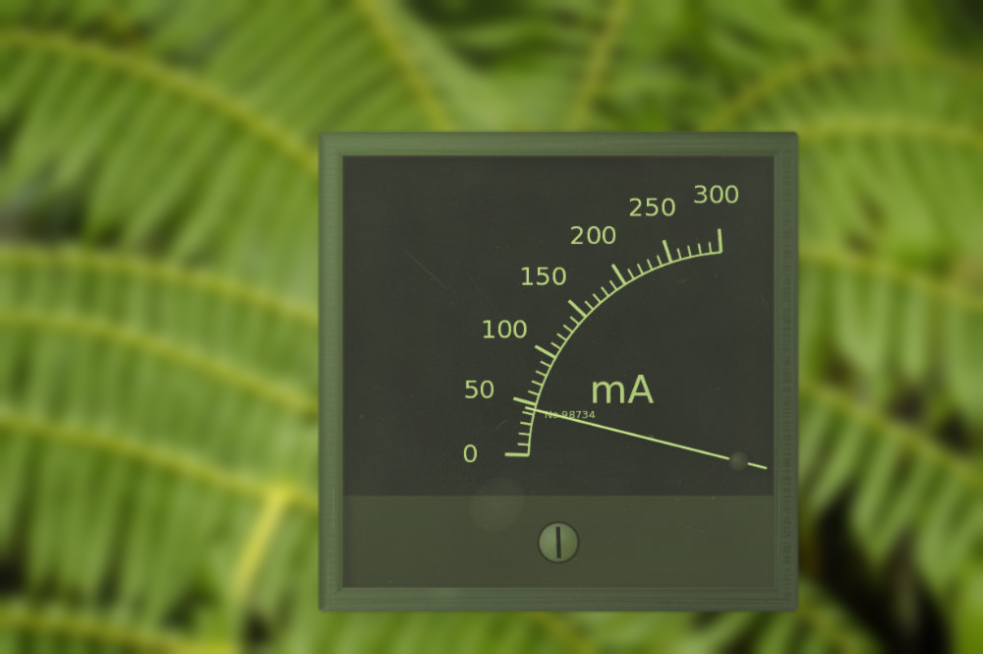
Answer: 45 mA
